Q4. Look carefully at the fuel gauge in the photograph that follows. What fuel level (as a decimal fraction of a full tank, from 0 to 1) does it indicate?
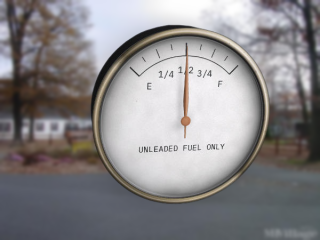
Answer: 0.5
